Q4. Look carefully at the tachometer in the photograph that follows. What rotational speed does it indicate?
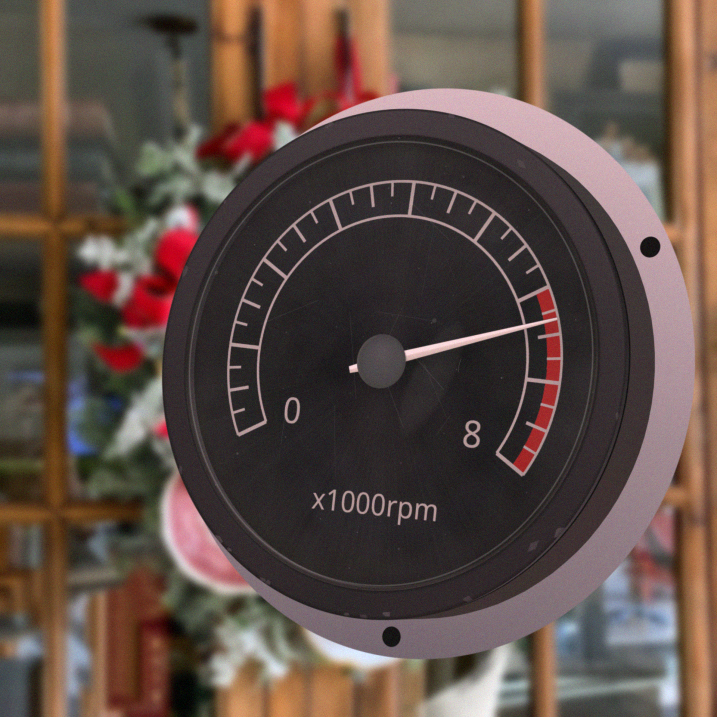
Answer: 6375 rpm
